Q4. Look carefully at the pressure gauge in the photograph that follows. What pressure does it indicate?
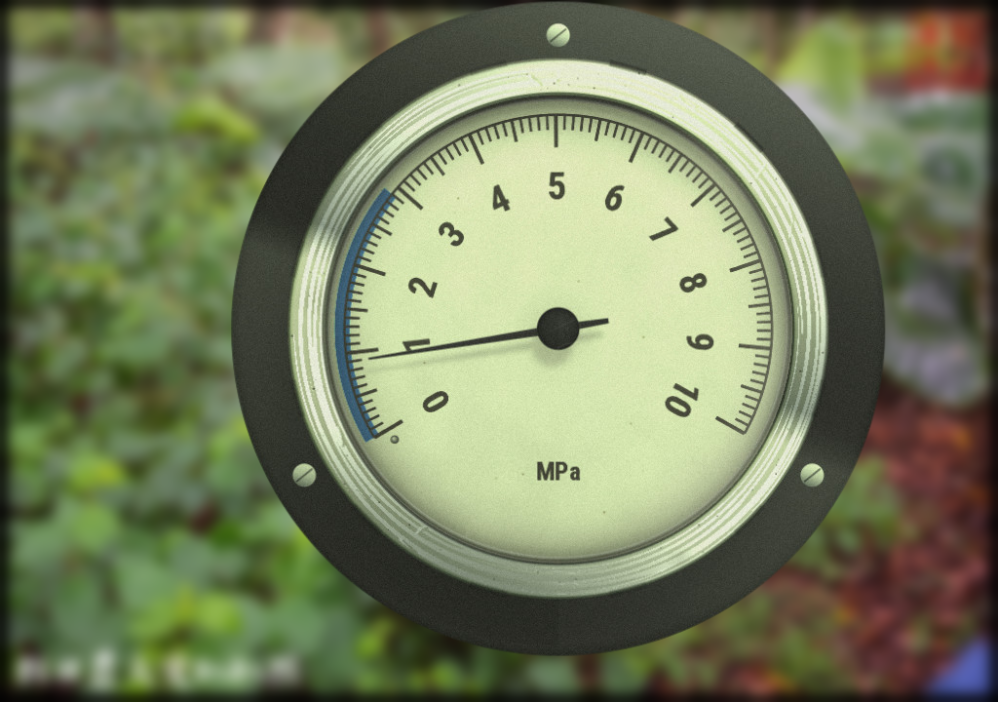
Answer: 0.9 MPa
